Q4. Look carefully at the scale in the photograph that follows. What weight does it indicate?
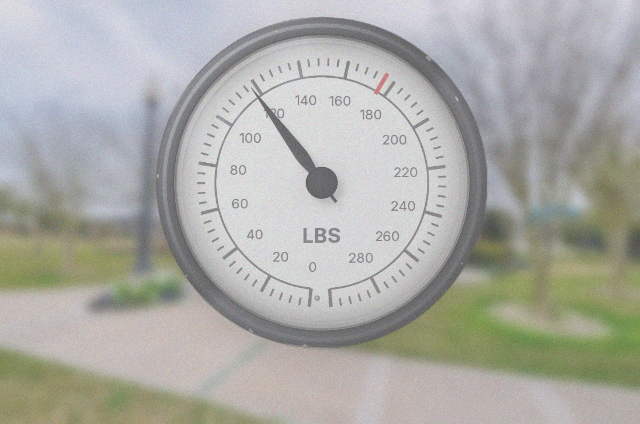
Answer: 118 lb
